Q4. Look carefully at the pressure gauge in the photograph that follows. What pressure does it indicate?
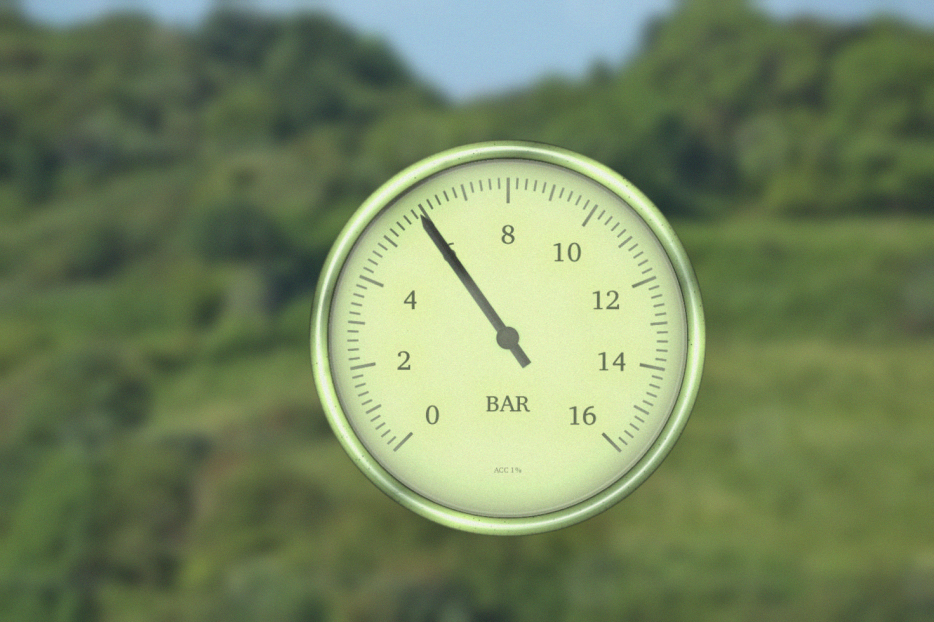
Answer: 5.9 bar
